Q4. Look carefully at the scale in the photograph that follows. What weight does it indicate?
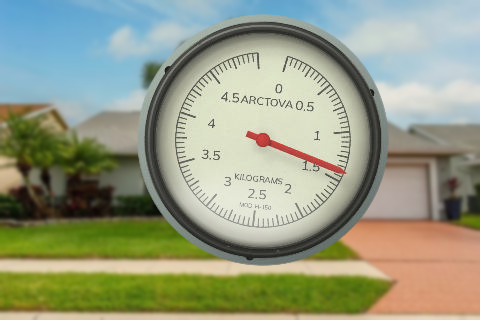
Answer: 1.4 kg
